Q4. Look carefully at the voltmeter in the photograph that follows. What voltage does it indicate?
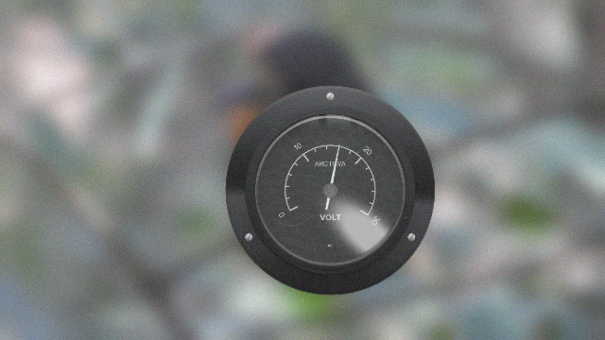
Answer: 16 V
